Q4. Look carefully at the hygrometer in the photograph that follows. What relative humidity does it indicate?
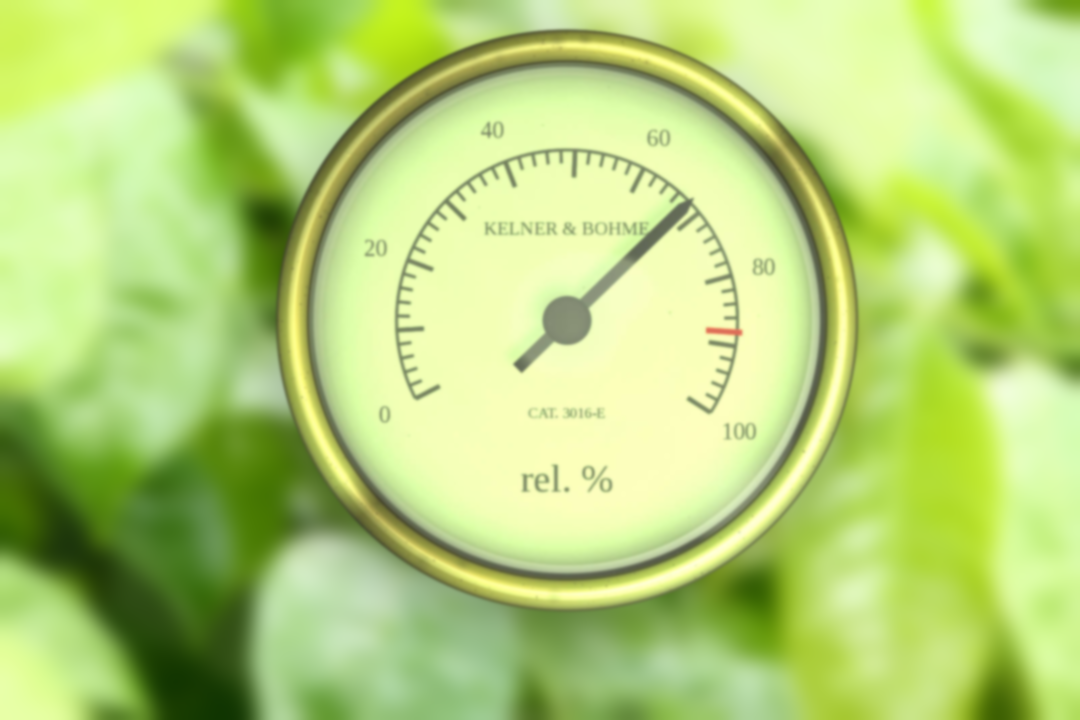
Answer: 68 %
